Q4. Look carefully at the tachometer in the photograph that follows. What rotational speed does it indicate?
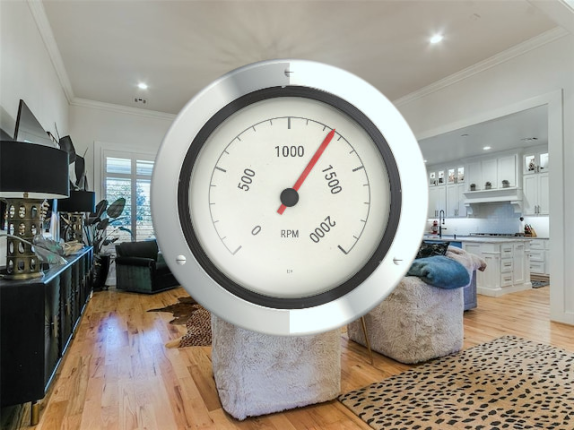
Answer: 1250 rpm
